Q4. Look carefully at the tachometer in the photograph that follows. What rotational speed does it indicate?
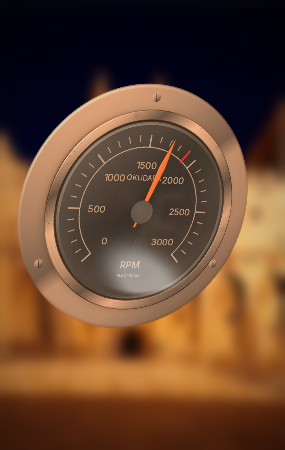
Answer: 1700 rpm
